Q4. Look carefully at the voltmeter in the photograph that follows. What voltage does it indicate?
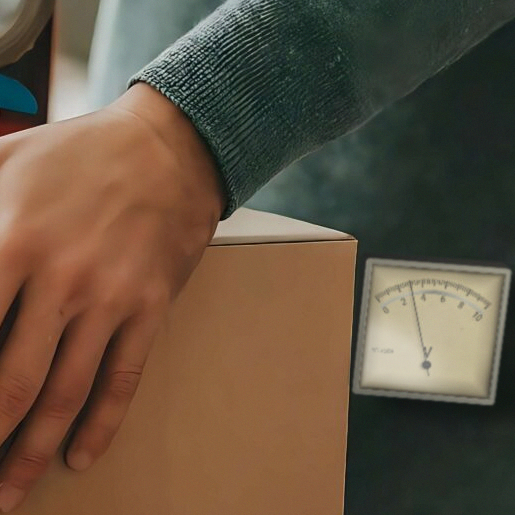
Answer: 3 V
